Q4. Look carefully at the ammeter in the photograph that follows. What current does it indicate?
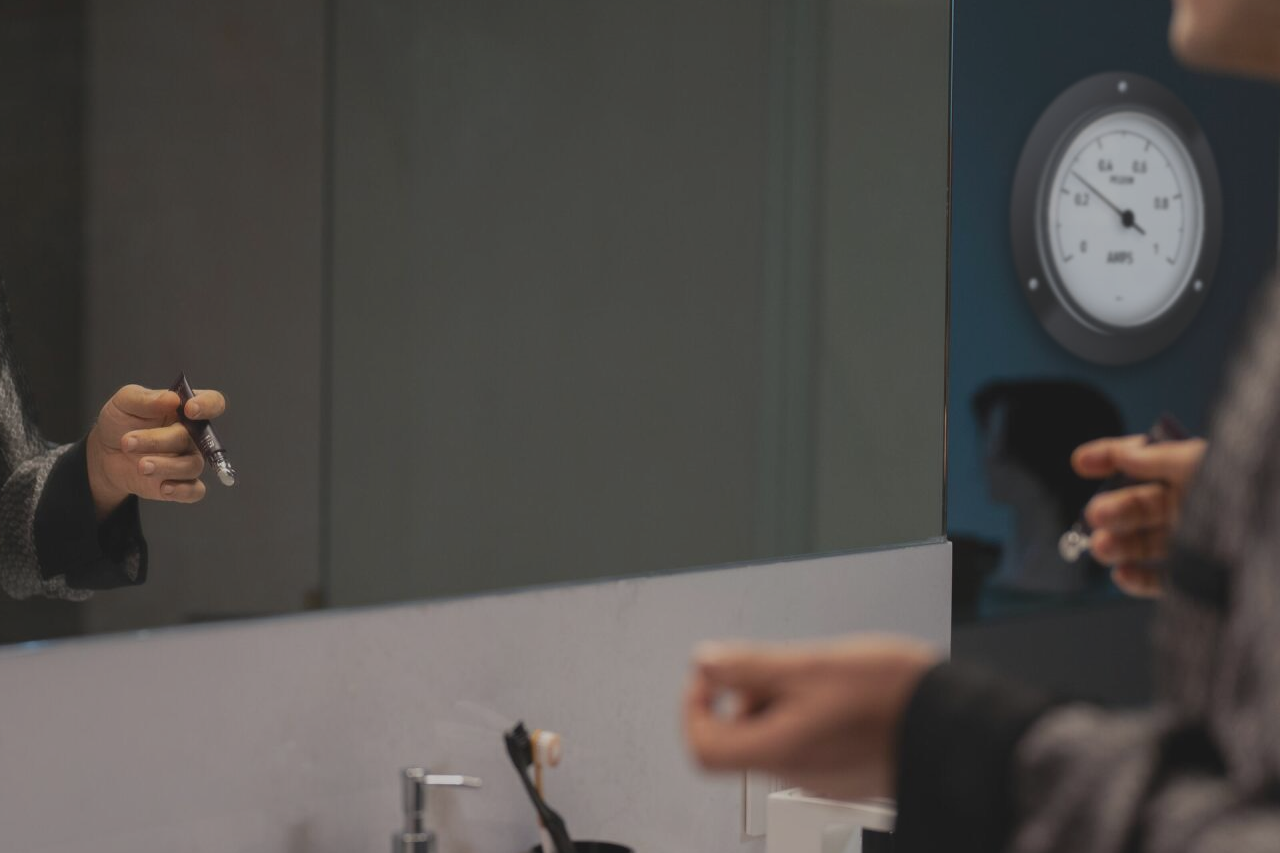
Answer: 0.25 A
